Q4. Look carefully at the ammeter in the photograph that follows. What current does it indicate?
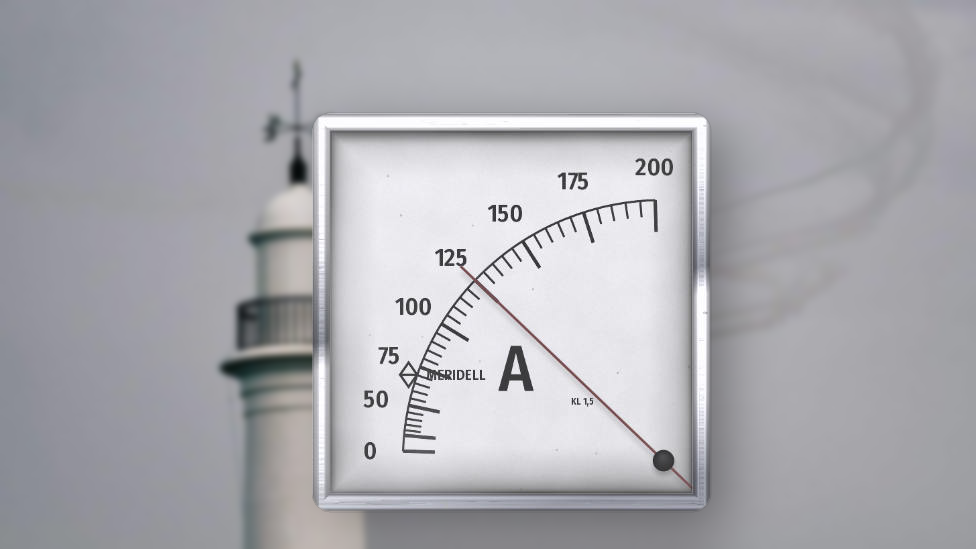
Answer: 125 A
